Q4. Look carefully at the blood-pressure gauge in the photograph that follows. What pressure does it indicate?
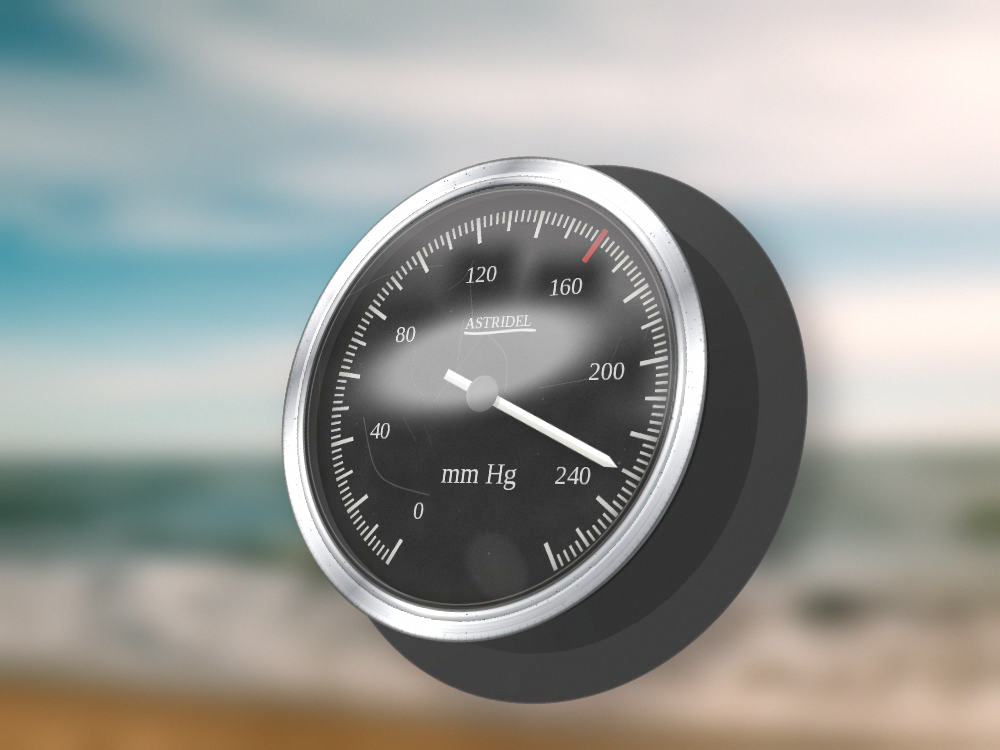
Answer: 230 mmHg
